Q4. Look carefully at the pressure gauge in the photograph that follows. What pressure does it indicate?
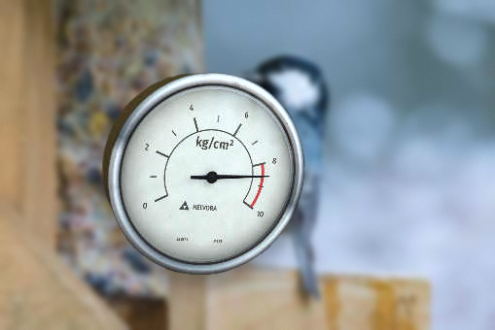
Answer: 8.5 kg/cm²
